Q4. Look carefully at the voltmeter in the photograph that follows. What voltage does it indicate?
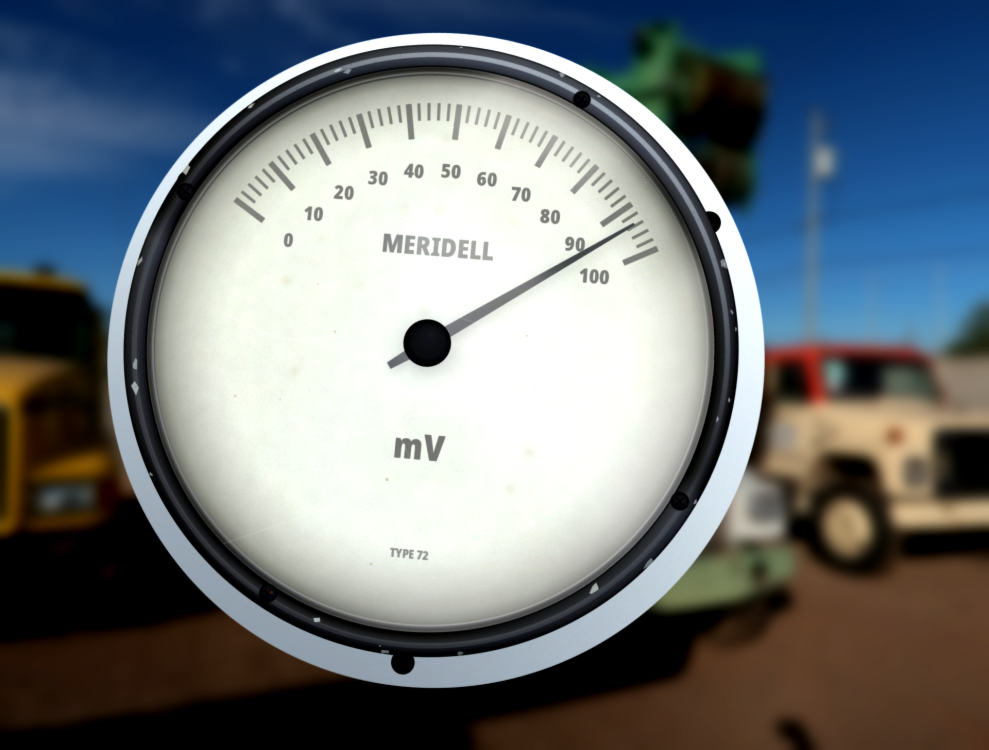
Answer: 94 mV
